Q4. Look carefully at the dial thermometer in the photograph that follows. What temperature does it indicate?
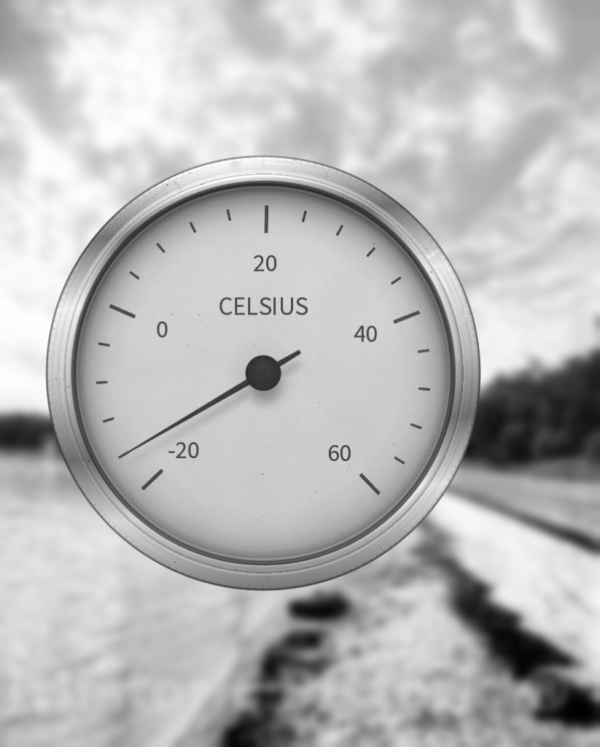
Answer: -16 °C
